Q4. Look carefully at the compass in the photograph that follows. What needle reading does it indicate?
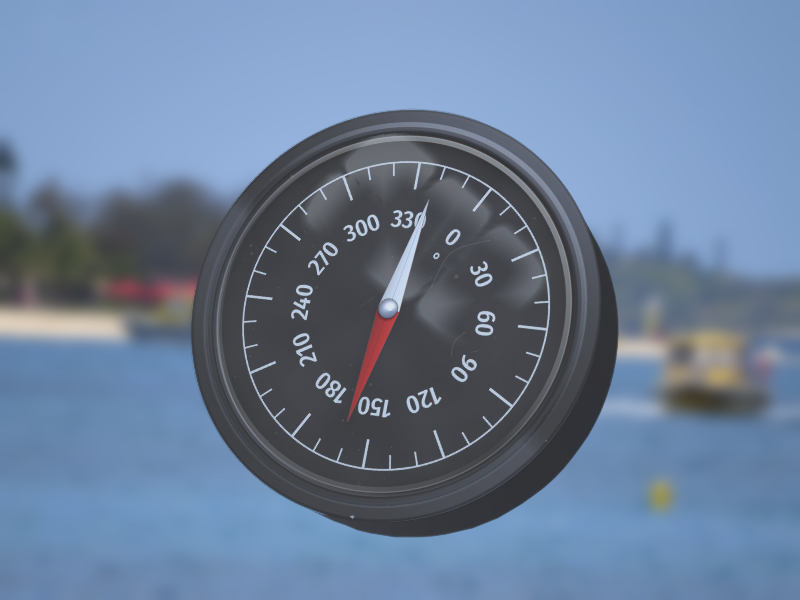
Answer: 160 °
